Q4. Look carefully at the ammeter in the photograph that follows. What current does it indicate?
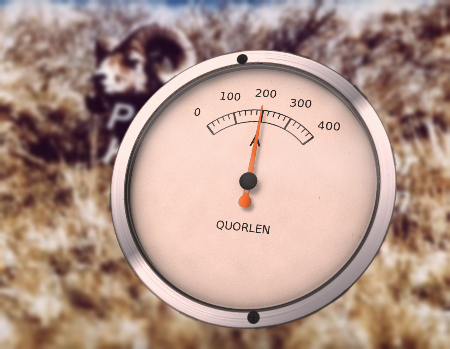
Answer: 200 A
